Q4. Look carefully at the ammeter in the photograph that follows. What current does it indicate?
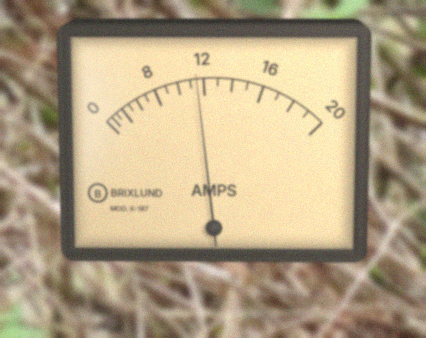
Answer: 11.5 A
